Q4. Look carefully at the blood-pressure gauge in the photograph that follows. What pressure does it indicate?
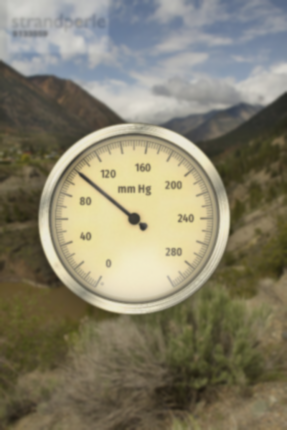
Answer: 100 mmHg
